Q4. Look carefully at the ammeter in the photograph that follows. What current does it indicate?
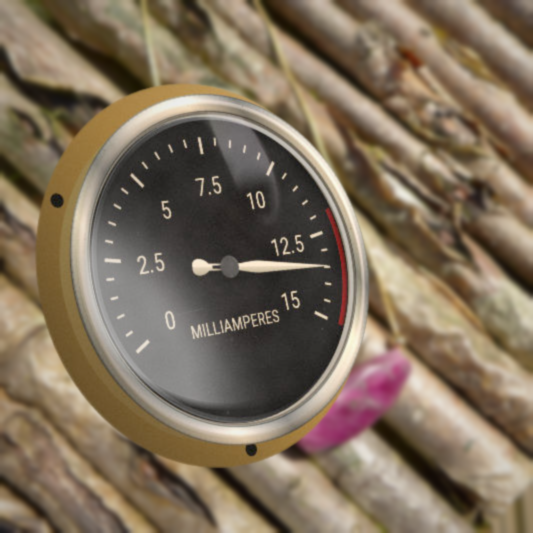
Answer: 13.5 mA
